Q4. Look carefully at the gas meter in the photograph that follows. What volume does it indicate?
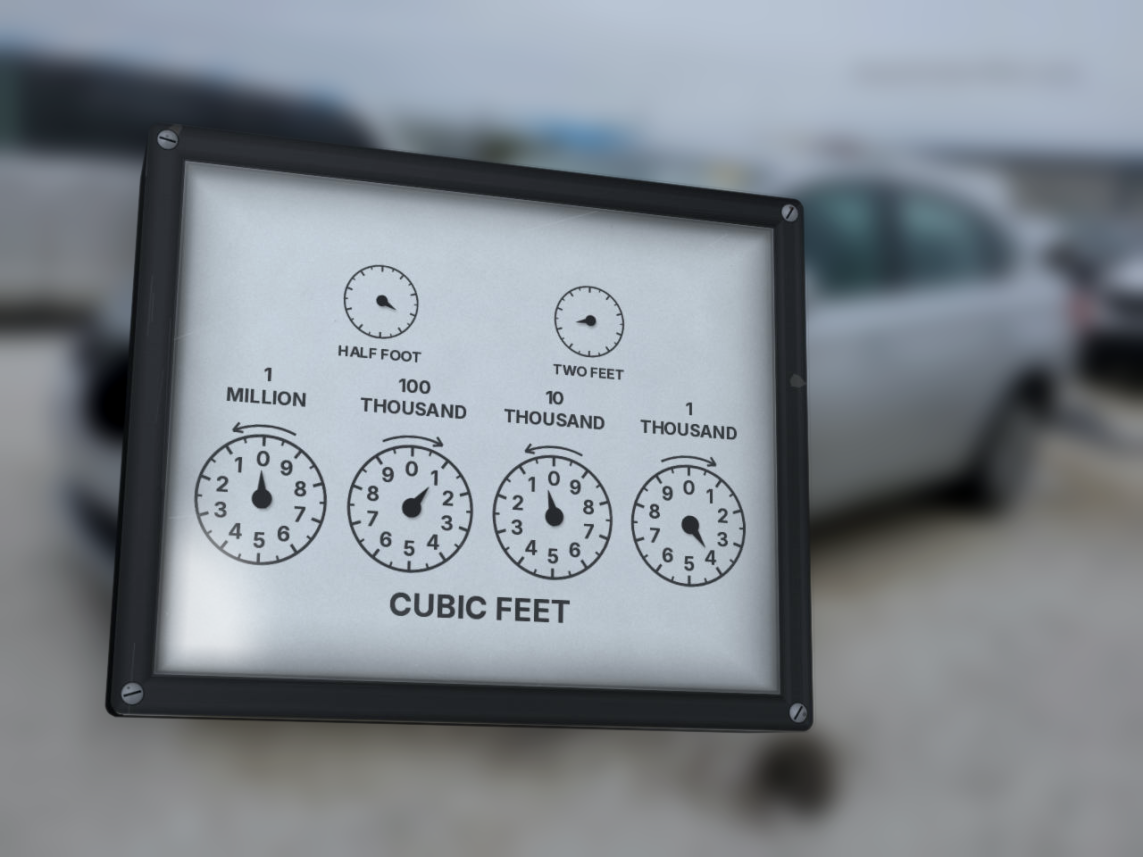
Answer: 10400 ft³
